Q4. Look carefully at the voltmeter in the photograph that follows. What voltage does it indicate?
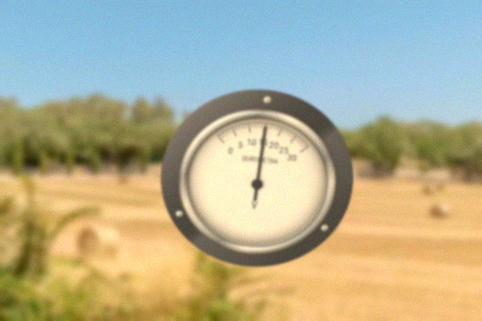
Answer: 15 V
